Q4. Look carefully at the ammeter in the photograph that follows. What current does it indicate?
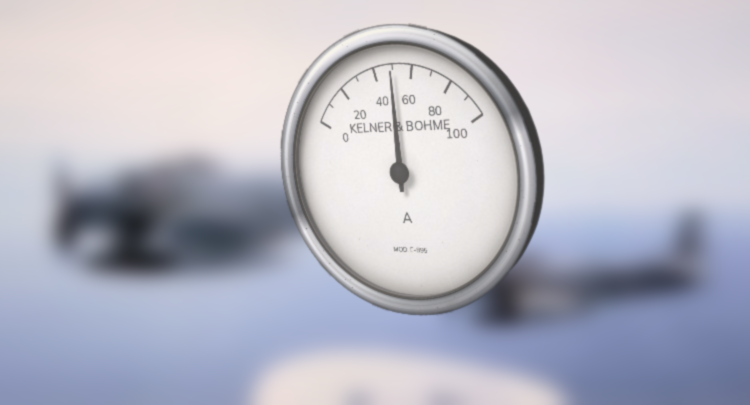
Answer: 50 A
